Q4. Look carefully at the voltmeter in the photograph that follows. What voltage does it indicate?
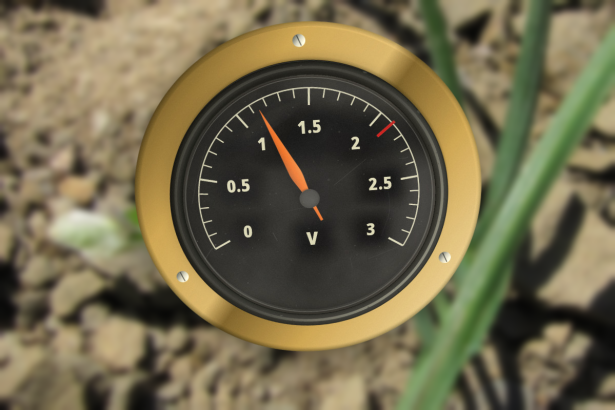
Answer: 1.15 V
